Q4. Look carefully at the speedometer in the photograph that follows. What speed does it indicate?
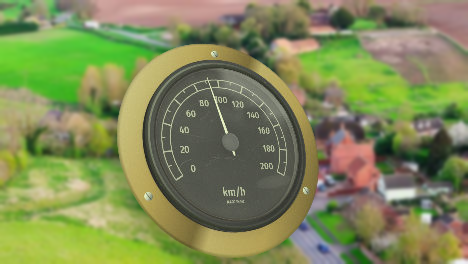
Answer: 90 km/h
